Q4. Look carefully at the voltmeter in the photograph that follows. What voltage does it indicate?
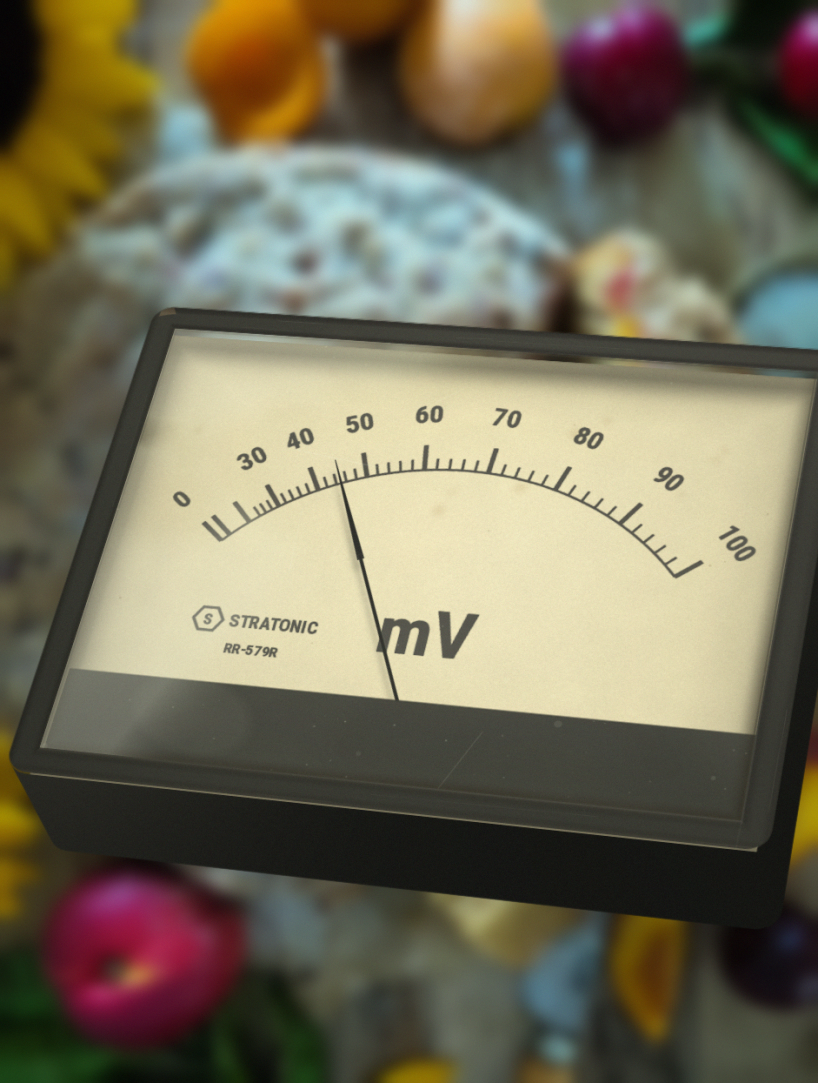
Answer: 45 mV
